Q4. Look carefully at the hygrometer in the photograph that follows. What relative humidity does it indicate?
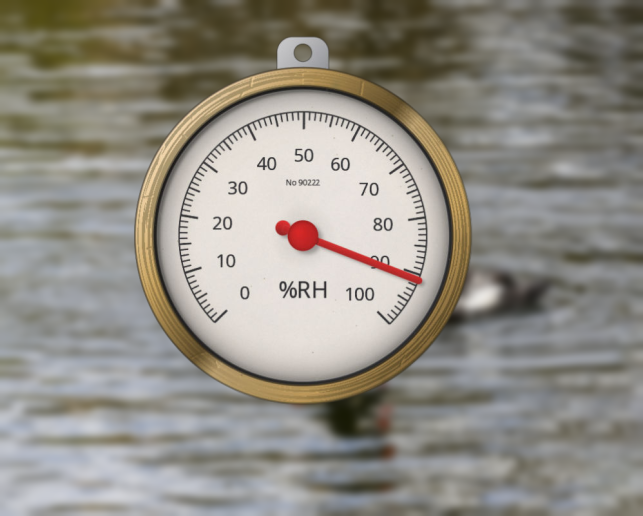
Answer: 91 %
